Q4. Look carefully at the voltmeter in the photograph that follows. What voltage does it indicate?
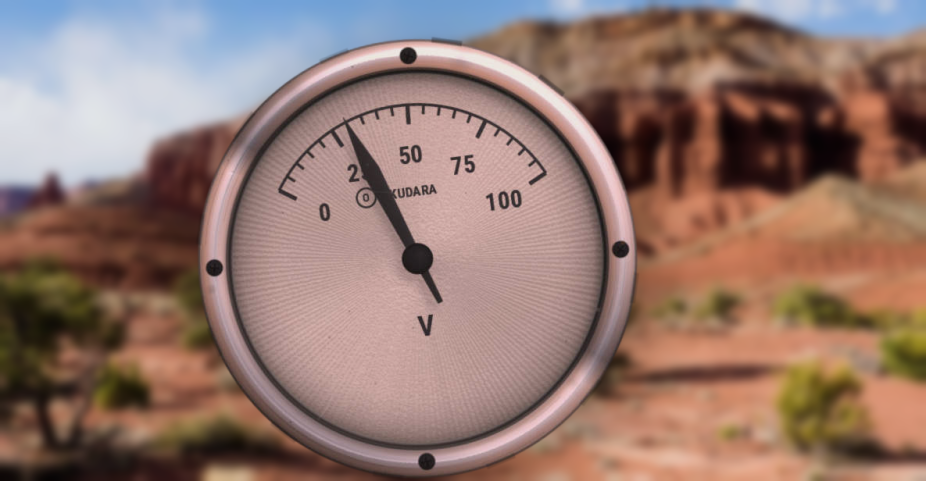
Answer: 30 V
